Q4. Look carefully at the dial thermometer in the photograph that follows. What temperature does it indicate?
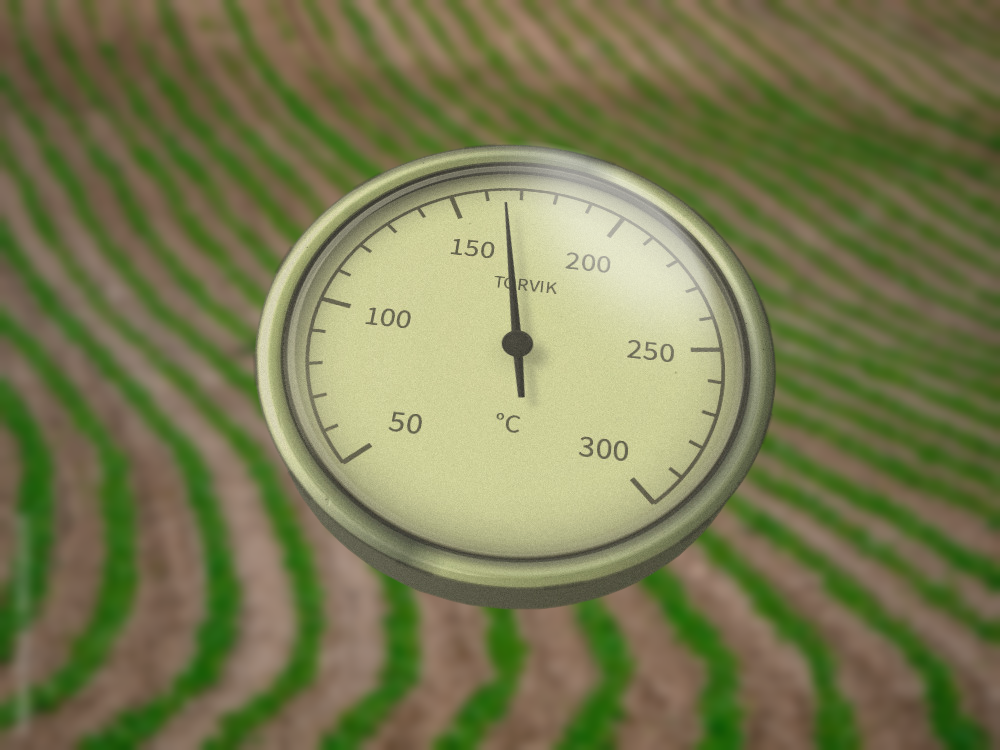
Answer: 165 °C
